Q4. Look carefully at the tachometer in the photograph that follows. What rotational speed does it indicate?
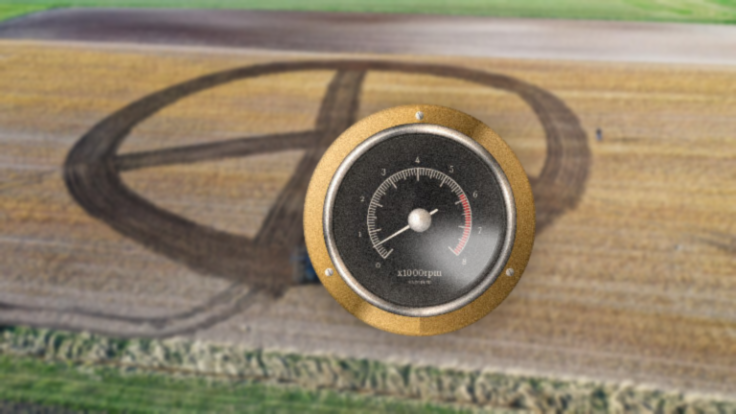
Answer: 500 rpm
